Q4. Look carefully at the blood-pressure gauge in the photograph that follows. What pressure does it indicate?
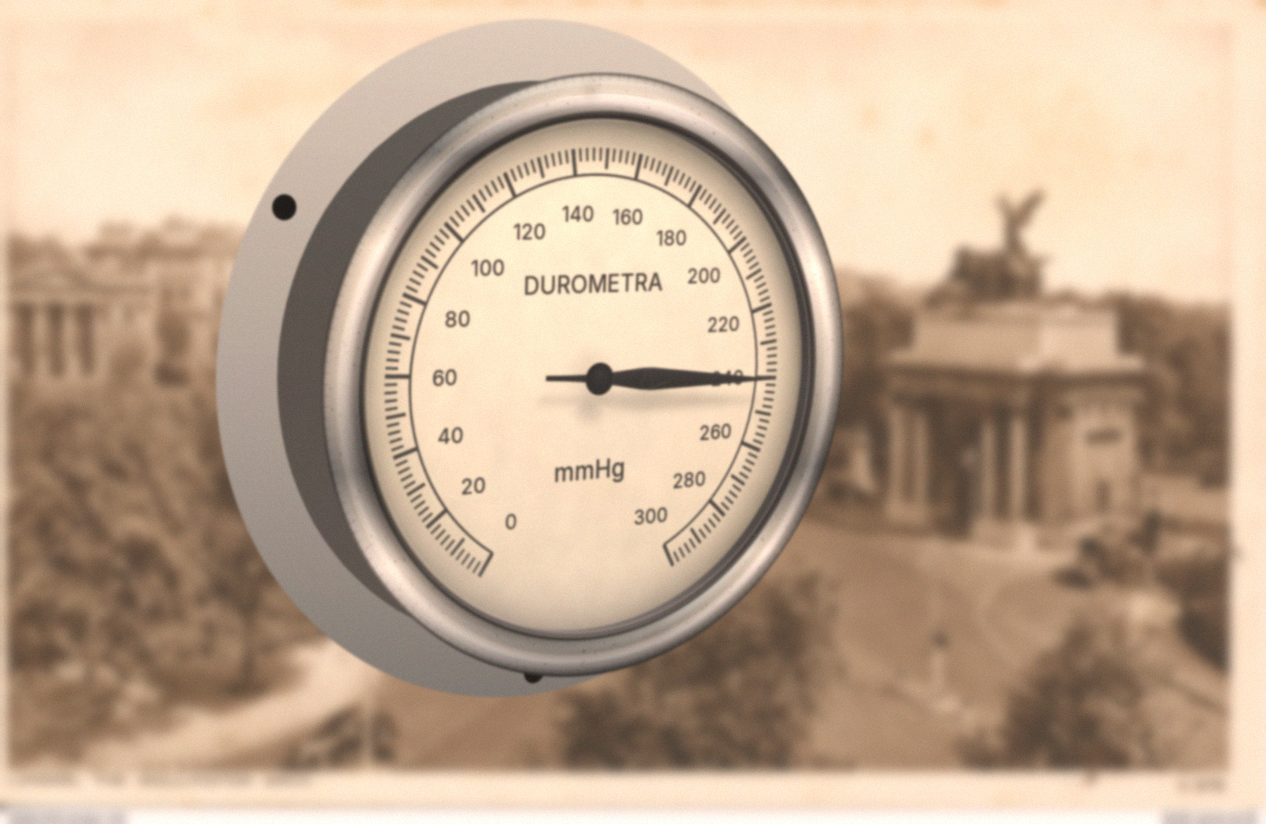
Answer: 240 mmHg
